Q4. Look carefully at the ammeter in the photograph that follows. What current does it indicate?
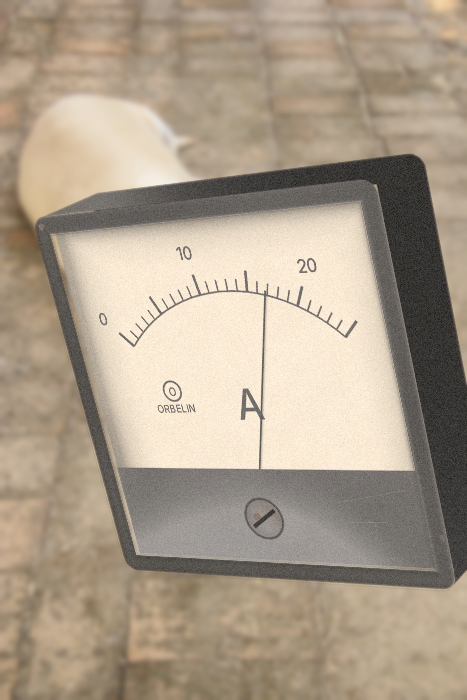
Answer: 17 A
